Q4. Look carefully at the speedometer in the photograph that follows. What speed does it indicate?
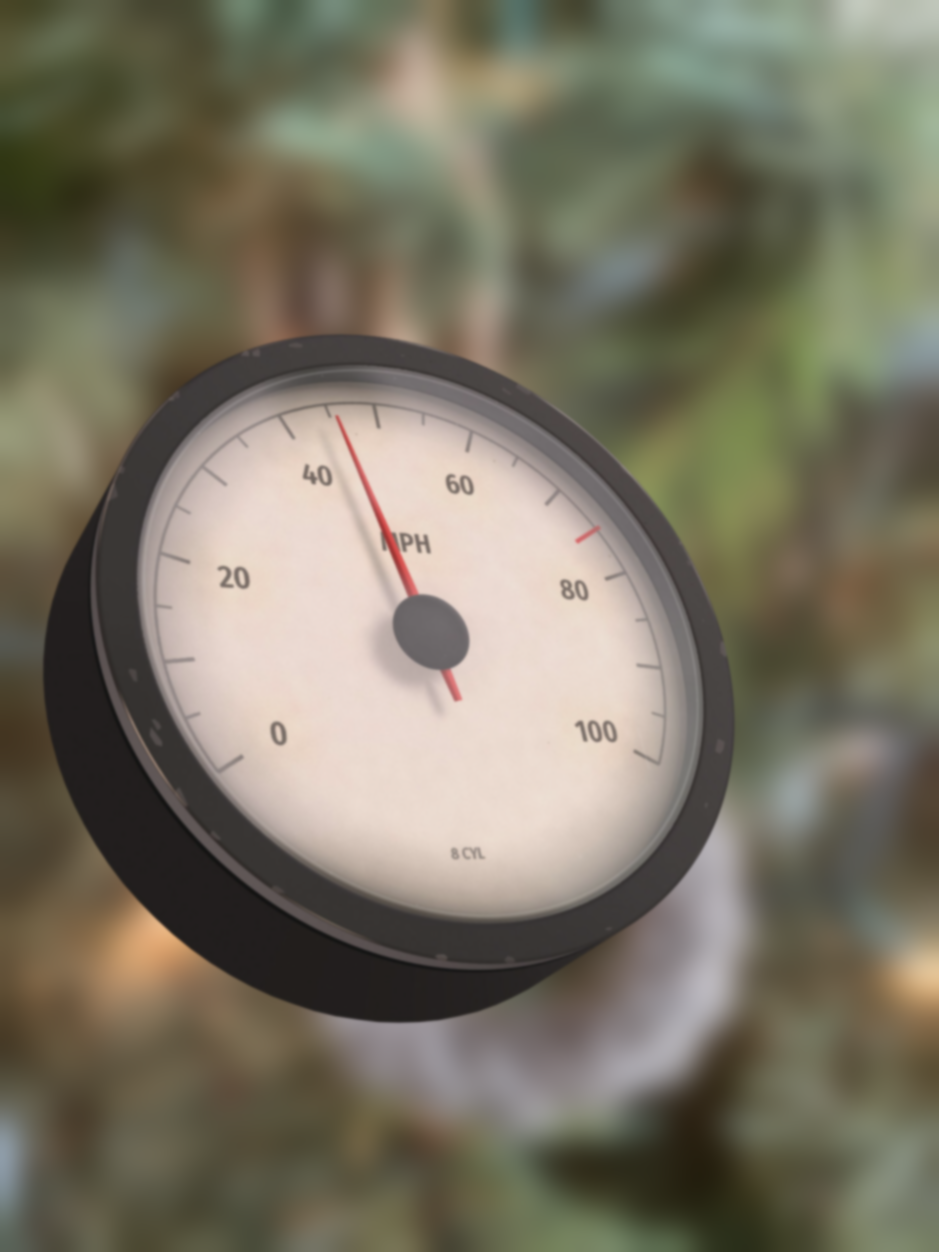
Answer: 45 mph
